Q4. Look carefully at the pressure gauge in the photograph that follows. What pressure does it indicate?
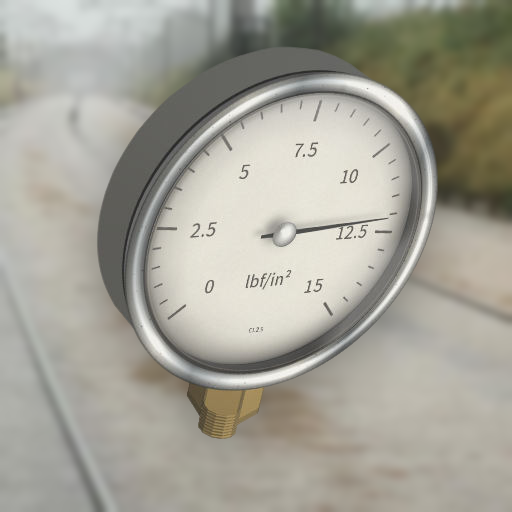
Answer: 12 psi
